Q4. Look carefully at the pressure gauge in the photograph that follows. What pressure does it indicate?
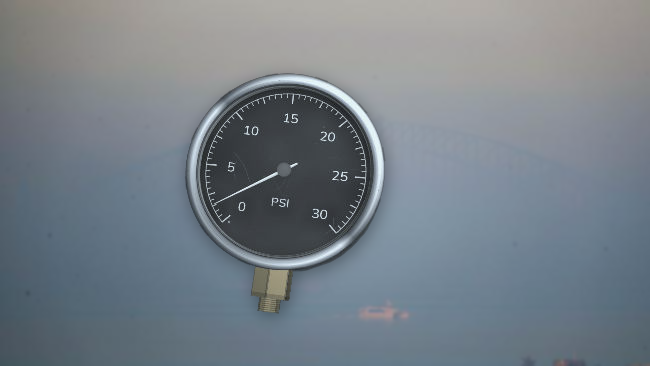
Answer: 1.5 psi
